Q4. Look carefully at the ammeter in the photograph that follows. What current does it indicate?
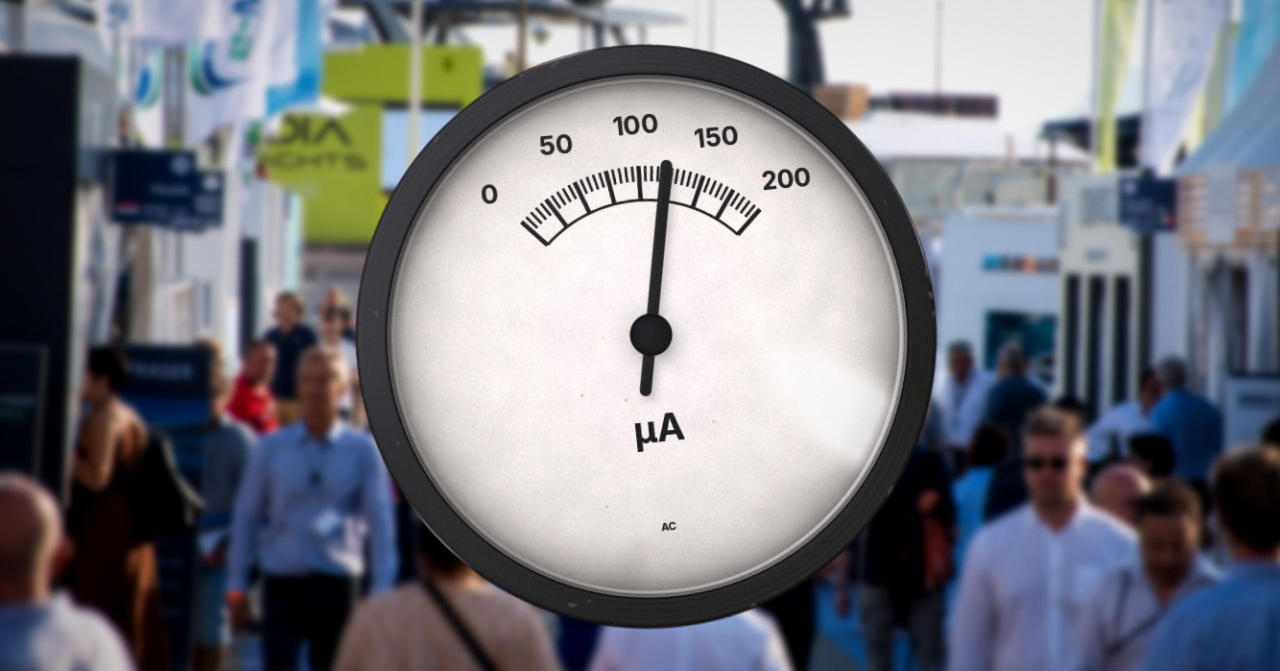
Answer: 120 µA
